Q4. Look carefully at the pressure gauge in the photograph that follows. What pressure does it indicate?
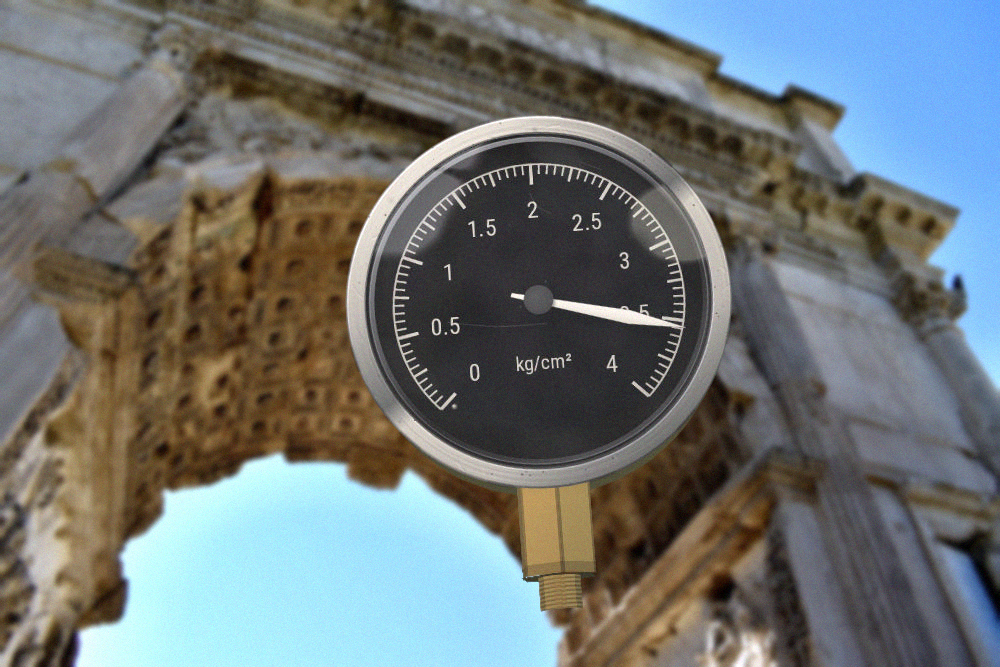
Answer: 3.55 kg/cm²
